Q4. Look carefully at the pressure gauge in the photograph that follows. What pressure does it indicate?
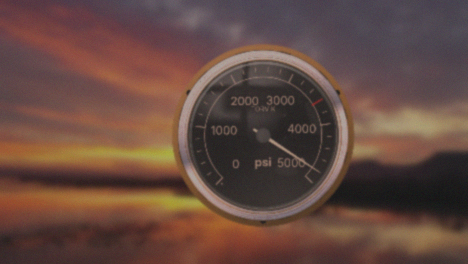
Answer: 4800 psi
